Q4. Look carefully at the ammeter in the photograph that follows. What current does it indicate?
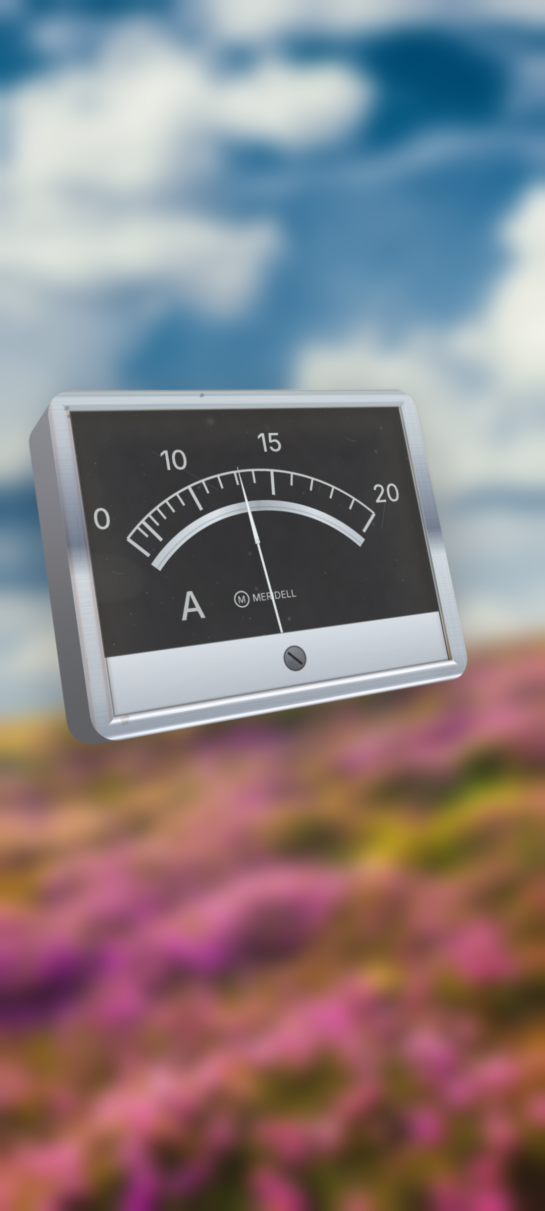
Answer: 13 A
